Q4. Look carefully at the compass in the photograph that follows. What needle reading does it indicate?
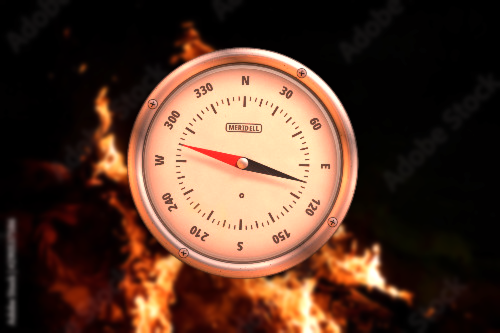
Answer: 285 °
